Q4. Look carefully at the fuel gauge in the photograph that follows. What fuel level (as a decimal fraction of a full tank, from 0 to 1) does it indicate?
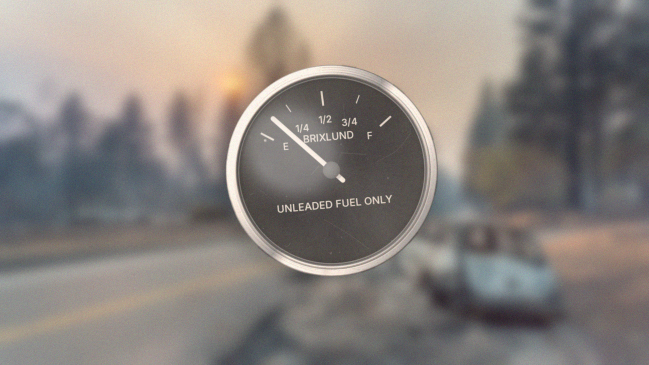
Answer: 0.125
